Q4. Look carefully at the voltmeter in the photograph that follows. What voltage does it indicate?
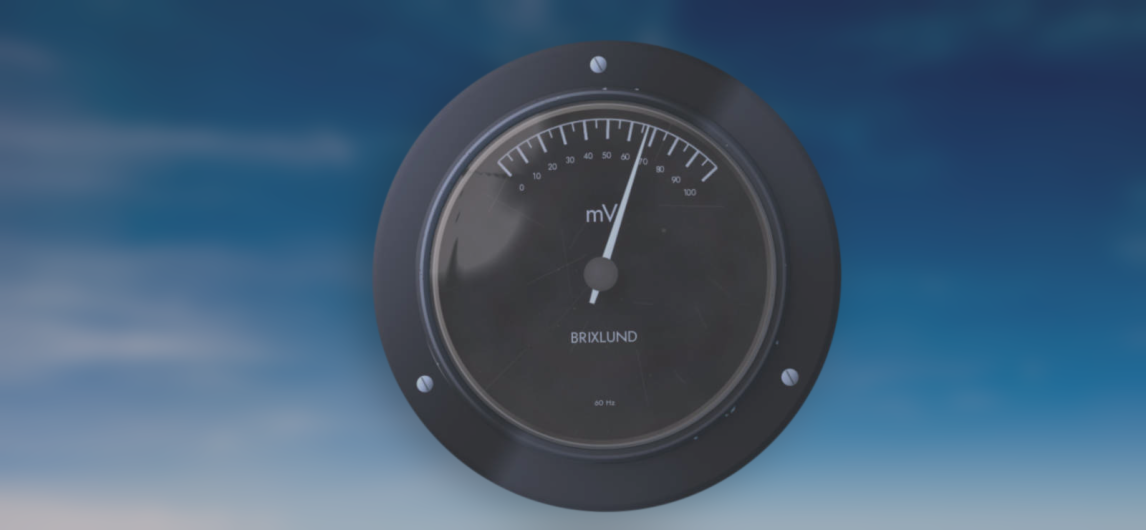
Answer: 67.5 mV
